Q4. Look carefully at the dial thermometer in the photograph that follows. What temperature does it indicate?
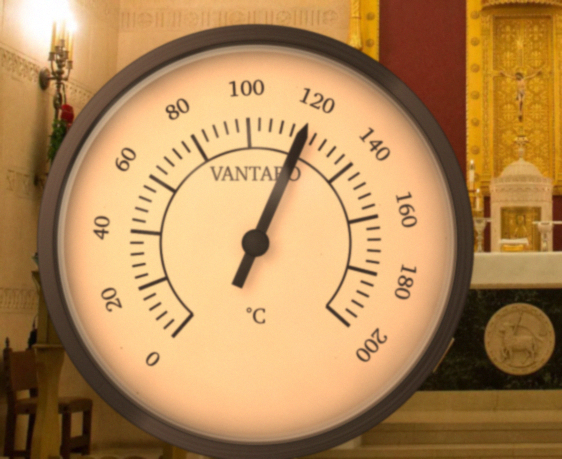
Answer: 120 °C
